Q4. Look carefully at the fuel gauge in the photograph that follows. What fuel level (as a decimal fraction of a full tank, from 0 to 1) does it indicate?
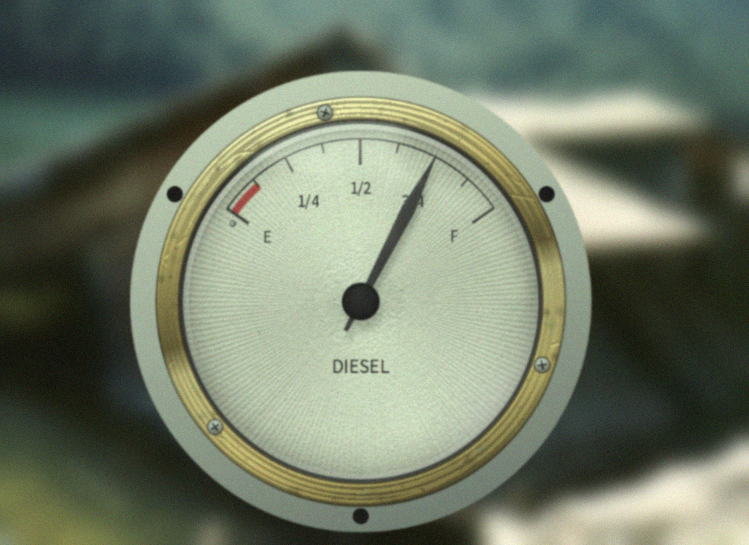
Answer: 0.75
